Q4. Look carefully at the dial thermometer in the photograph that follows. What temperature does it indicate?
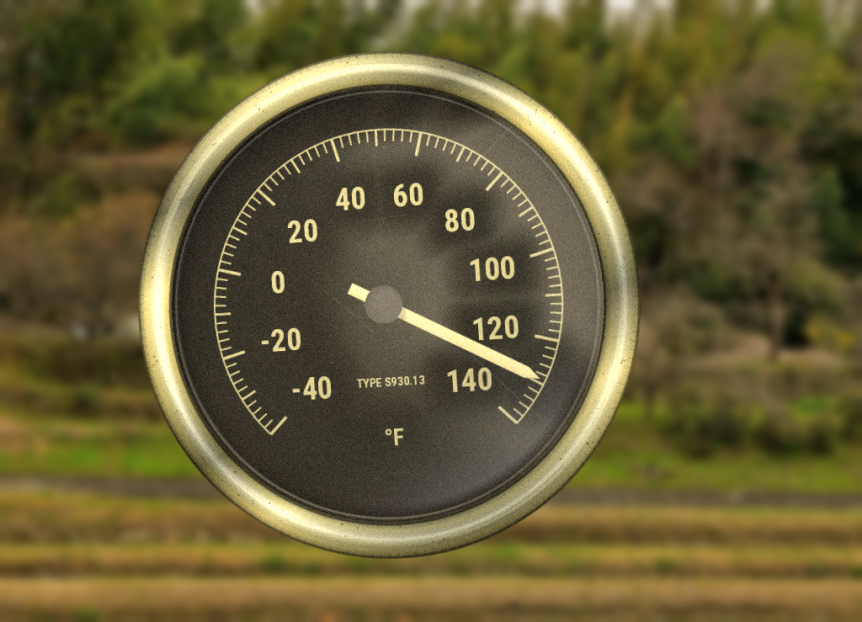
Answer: 129 °F
